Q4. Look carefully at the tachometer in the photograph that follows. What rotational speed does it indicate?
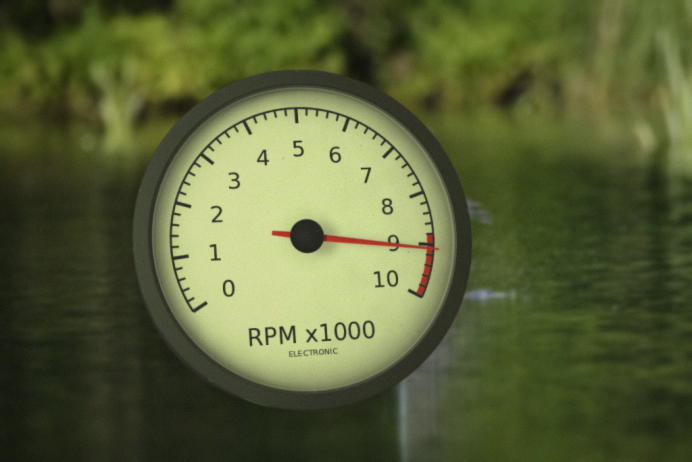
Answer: 9100 rpm
